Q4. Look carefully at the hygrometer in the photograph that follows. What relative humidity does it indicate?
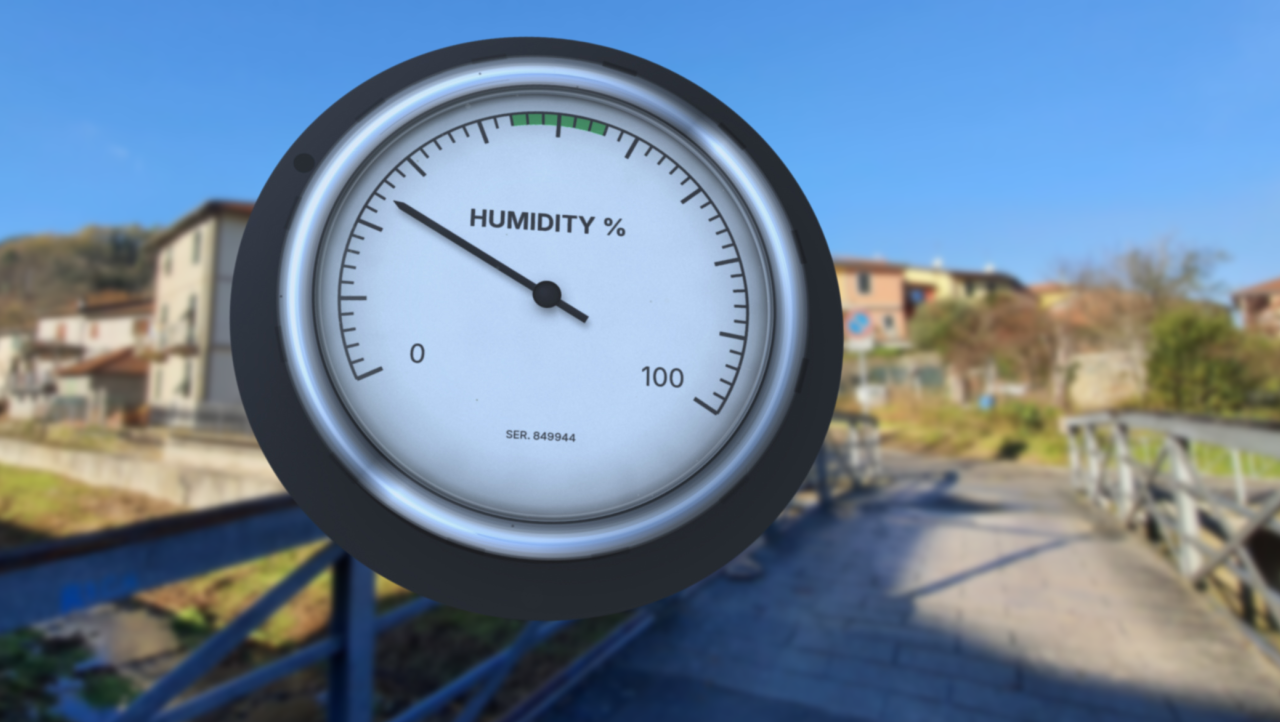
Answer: 24 %
